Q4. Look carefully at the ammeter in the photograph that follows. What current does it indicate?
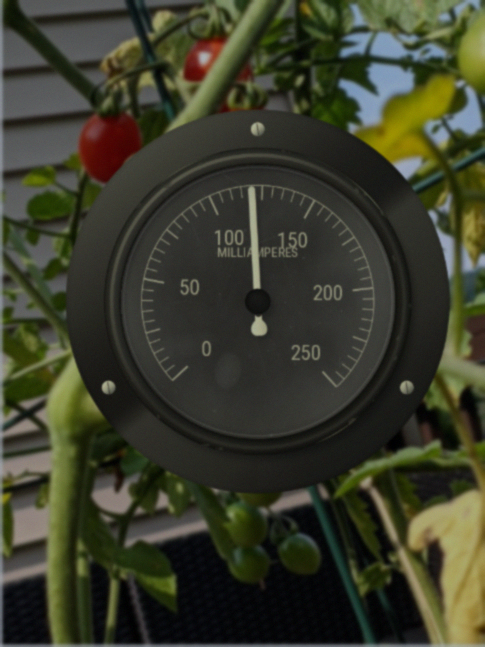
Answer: 120 mA
